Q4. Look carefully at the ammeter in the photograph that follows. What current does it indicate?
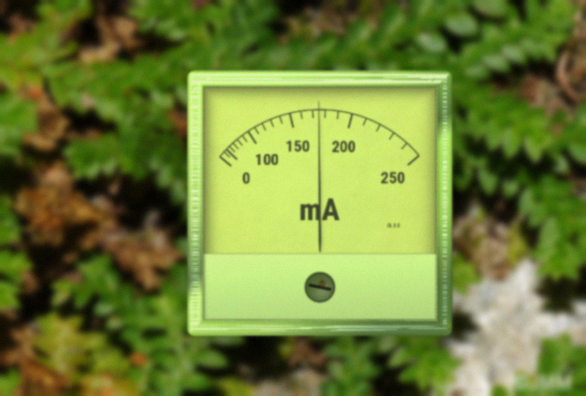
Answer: 175 mA
